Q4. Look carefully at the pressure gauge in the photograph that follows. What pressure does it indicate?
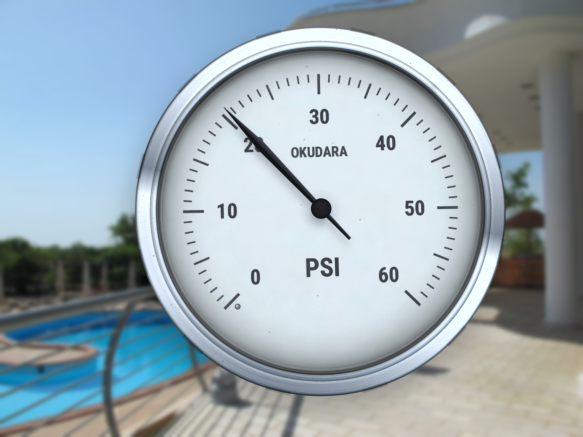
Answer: 20.5 psi
